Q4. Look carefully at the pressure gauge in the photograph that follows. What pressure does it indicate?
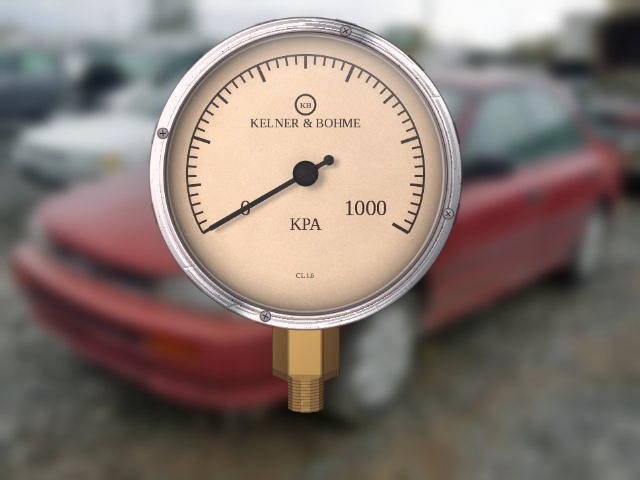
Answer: 0 kPa
